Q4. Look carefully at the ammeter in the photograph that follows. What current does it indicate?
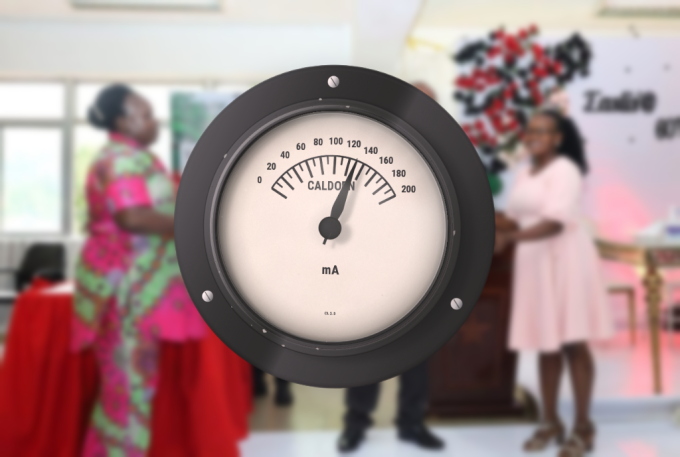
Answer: 130 mA
